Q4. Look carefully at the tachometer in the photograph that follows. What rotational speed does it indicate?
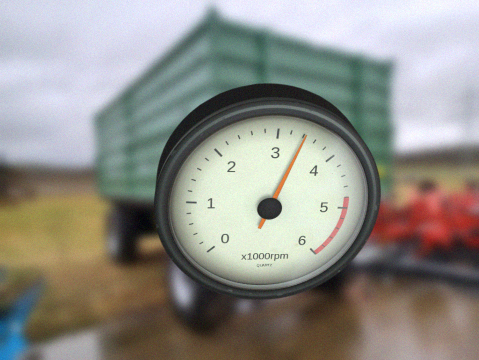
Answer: 3400 rpm
